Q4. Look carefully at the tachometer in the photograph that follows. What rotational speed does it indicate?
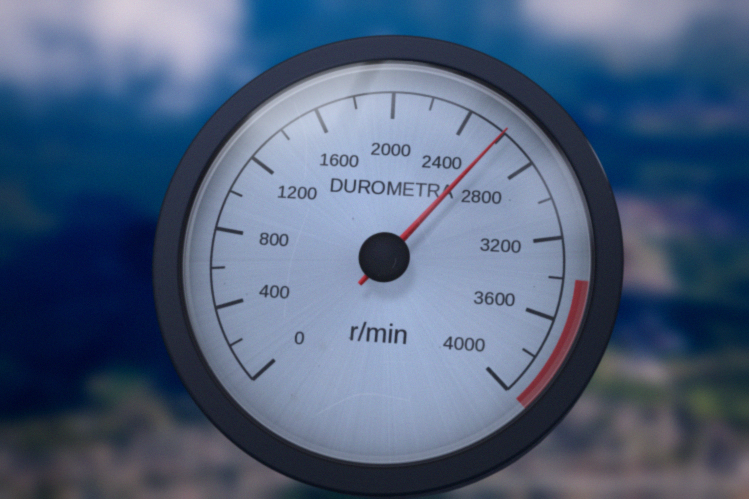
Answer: 2600 rpm
